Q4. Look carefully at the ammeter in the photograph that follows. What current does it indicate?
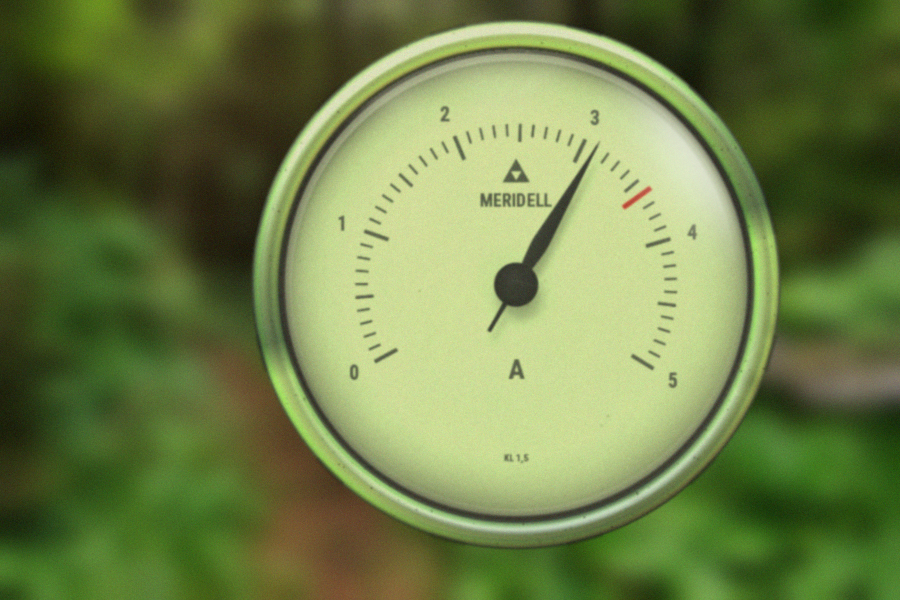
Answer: 3.1 A
